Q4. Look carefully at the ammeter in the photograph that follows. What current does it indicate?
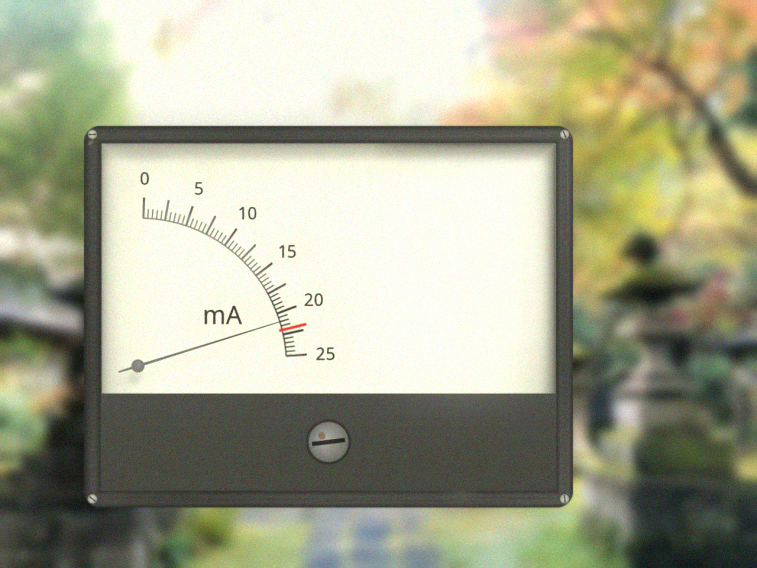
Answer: 21 mA
